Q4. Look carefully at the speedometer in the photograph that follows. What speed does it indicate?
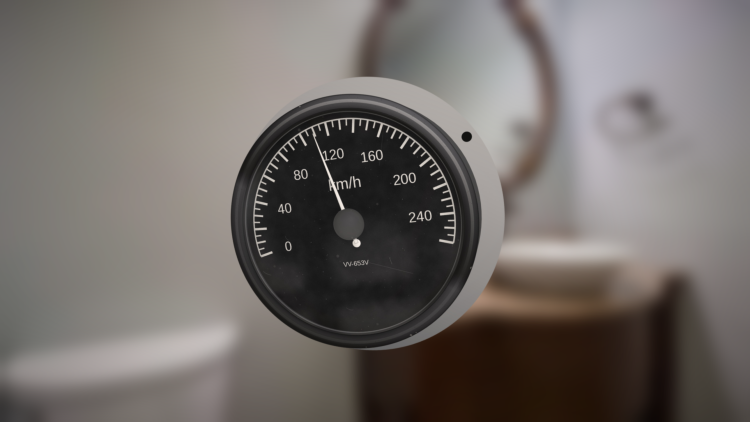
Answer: 110 km/h
